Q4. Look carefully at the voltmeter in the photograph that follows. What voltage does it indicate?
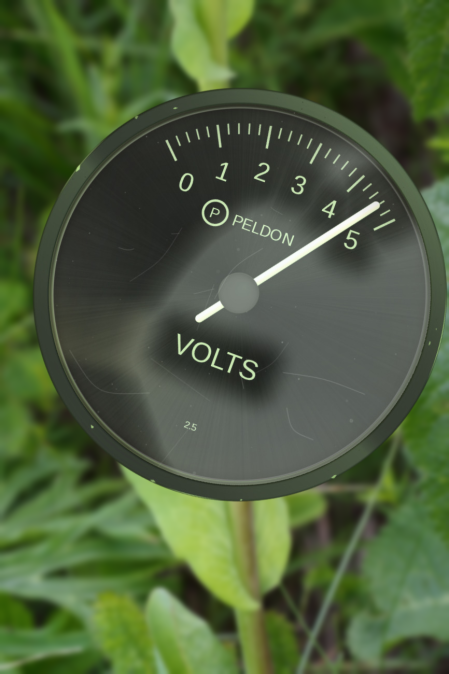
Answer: 4.6 V
